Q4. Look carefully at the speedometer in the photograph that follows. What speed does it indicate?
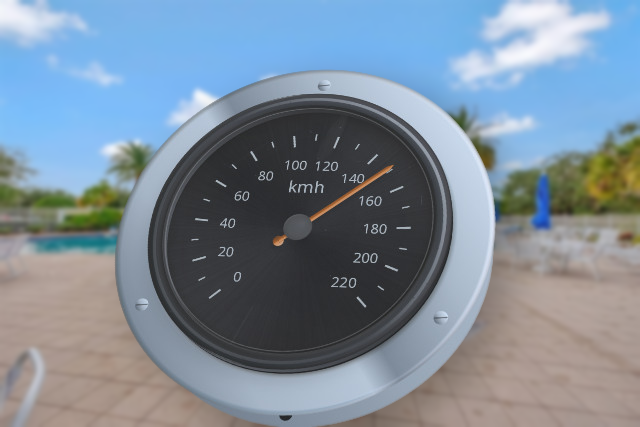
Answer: 150 km/h
